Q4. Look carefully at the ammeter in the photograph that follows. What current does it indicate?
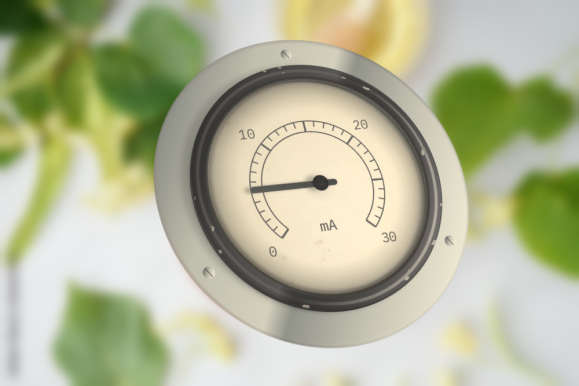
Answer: 5 mA
